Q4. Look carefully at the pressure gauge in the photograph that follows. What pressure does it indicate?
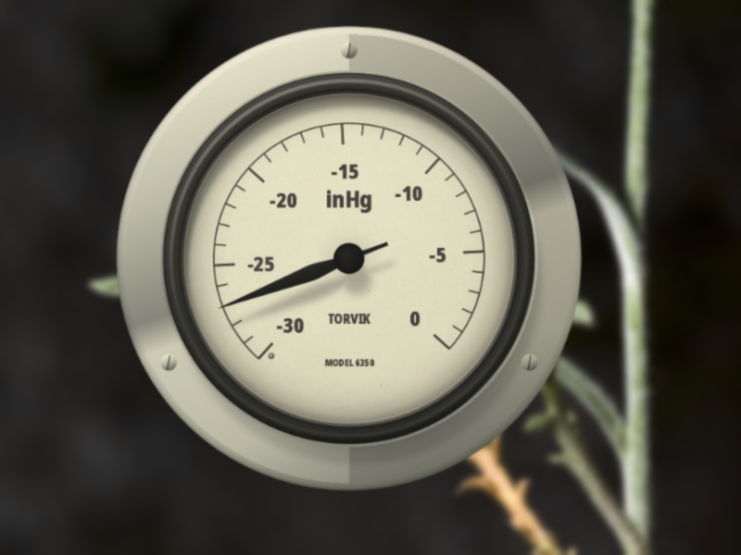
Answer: -27 inHg
